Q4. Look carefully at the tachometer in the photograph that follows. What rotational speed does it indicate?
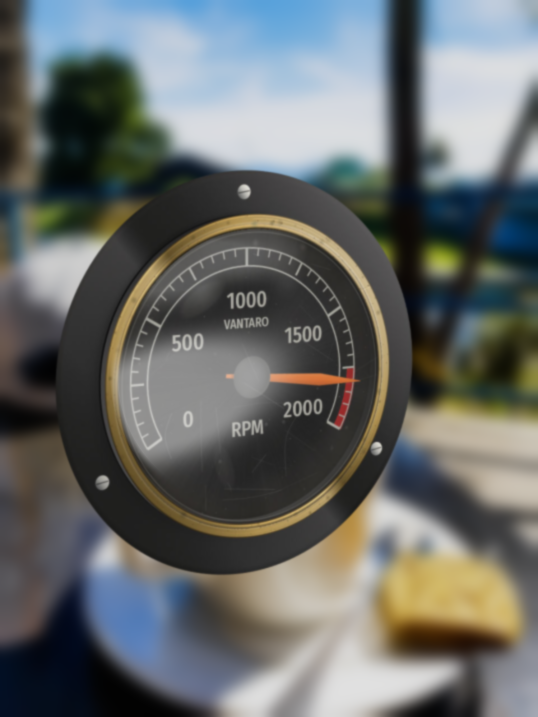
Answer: 1800 rpm
